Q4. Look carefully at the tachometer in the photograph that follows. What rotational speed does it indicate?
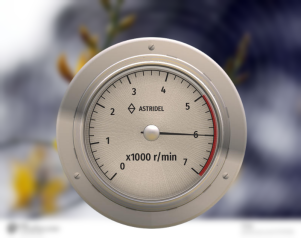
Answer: 6000 rpm
